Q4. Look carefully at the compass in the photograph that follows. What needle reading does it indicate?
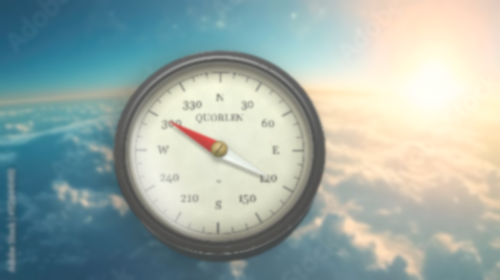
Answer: 300 °
